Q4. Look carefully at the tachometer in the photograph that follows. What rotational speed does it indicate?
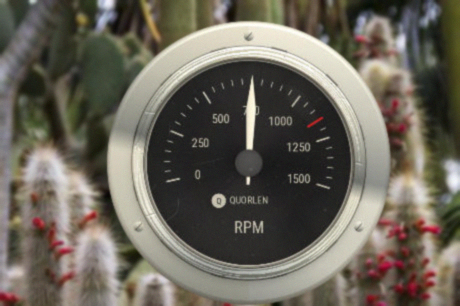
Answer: 750 rpm
